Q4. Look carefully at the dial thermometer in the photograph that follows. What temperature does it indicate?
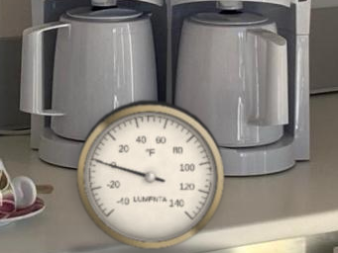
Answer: 0 °F
